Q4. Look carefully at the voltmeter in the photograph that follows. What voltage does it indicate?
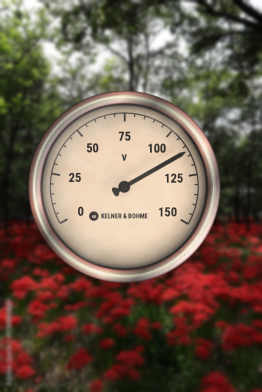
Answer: 112.5 V
